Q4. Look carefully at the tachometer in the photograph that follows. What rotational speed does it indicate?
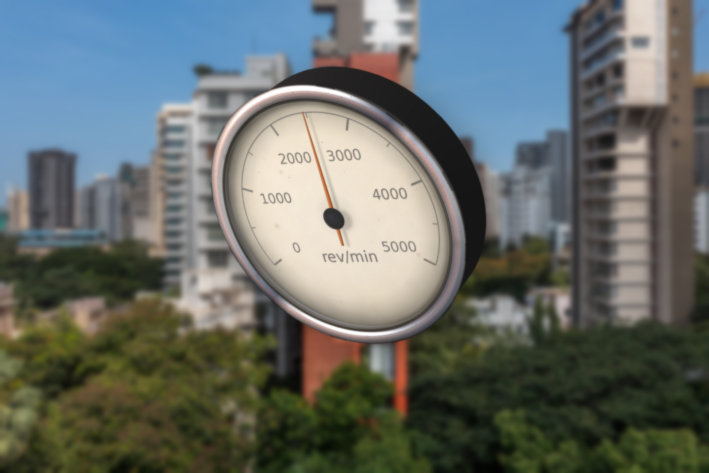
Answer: 2500 rpm
